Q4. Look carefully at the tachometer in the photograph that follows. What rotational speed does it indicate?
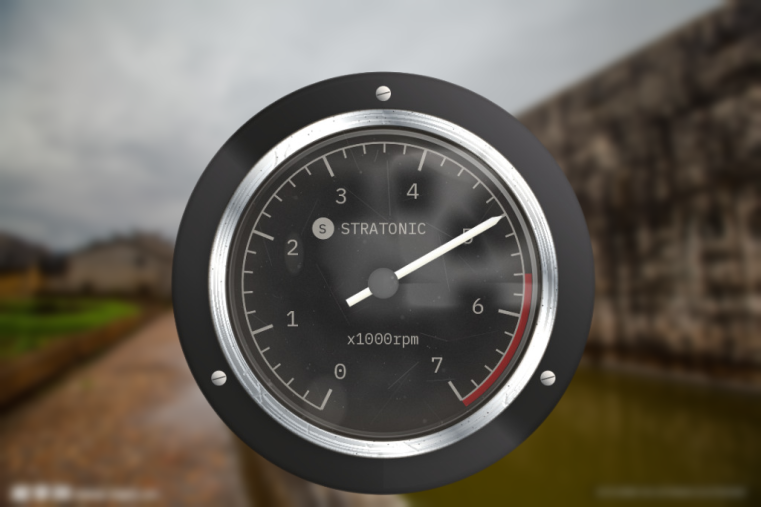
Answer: 5000 rpm
